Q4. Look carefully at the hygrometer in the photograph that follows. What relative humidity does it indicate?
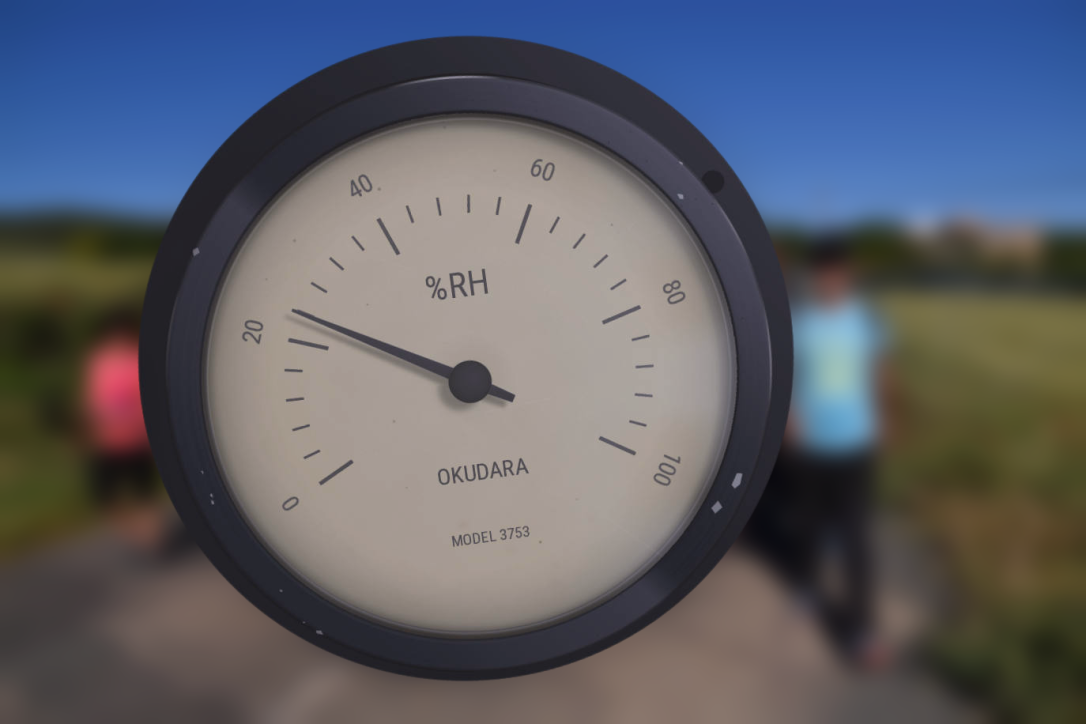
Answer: 24 %
